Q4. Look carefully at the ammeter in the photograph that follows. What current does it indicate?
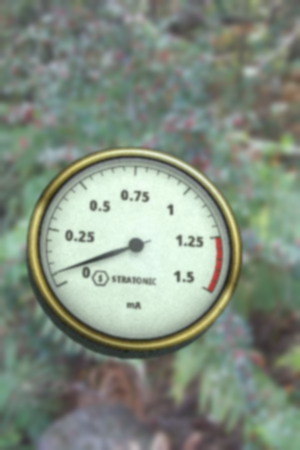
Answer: 0.05 mA
